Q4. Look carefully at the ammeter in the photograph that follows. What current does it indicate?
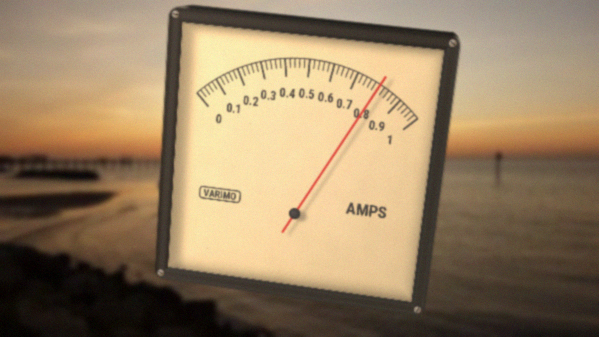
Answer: 0.8 A
